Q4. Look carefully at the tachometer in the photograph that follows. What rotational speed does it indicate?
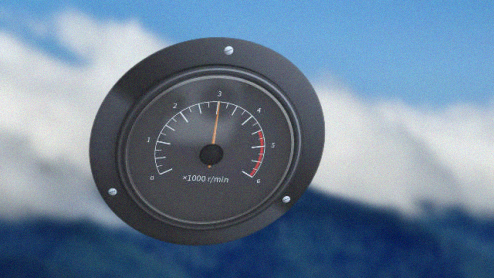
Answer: 3000 rpm
